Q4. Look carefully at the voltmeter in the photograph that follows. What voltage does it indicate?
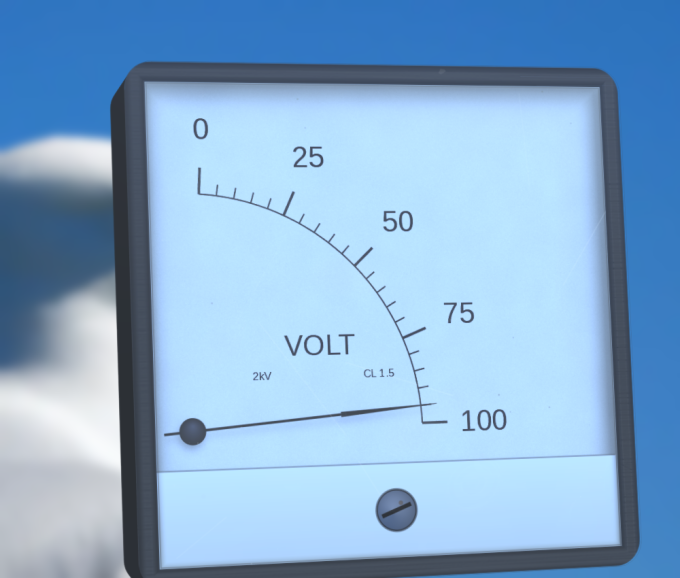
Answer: 95 V
